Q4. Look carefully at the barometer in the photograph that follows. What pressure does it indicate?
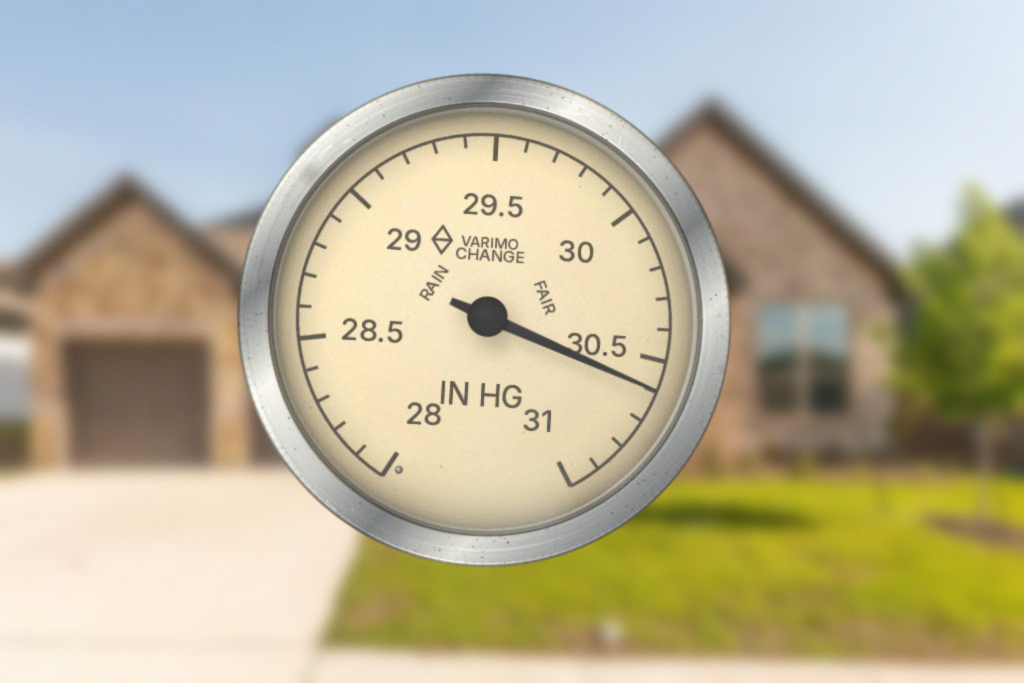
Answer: 30.6 inHg
